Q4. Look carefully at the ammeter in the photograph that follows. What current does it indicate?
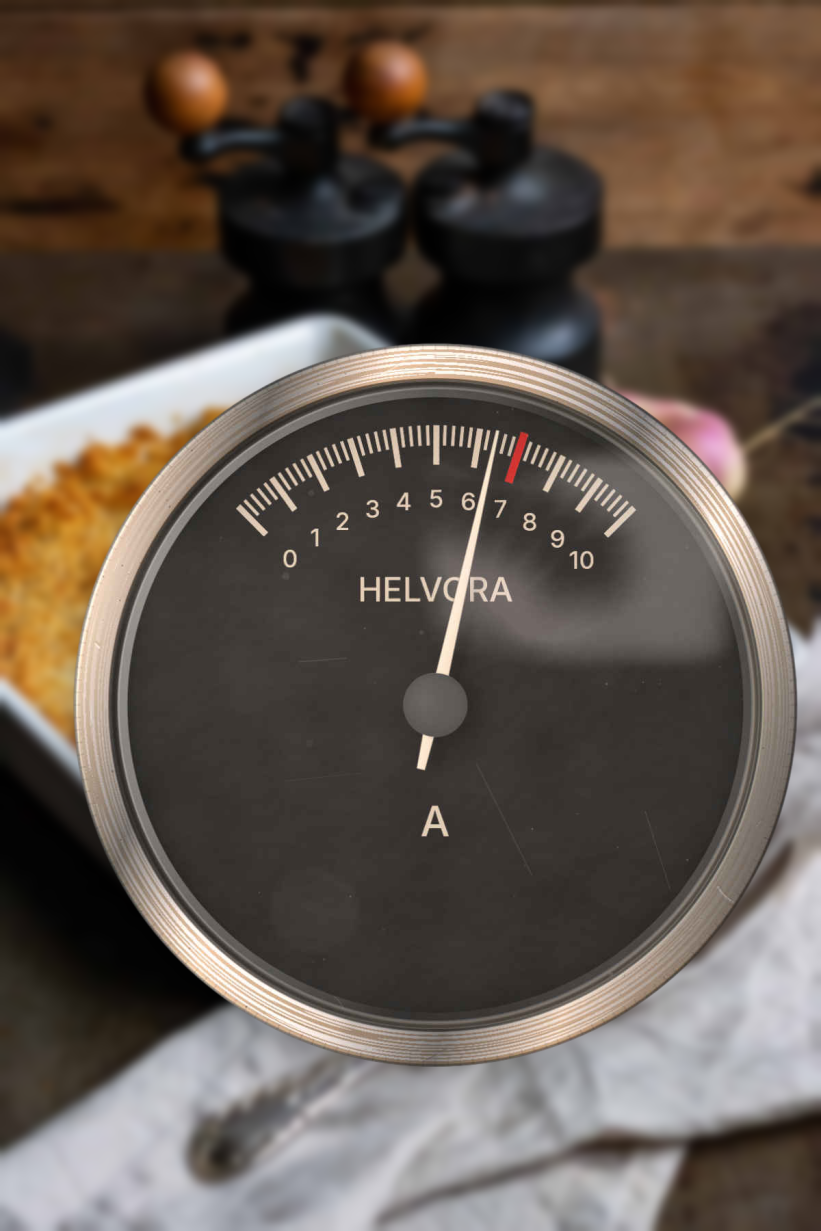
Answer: 6.4 A
